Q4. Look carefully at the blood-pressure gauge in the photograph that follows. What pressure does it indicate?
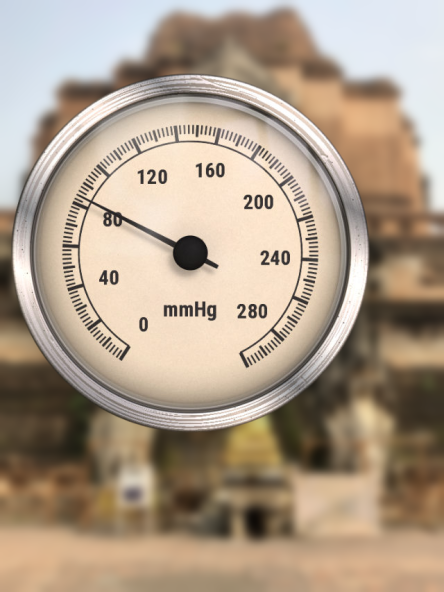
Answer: 84 mmHg
